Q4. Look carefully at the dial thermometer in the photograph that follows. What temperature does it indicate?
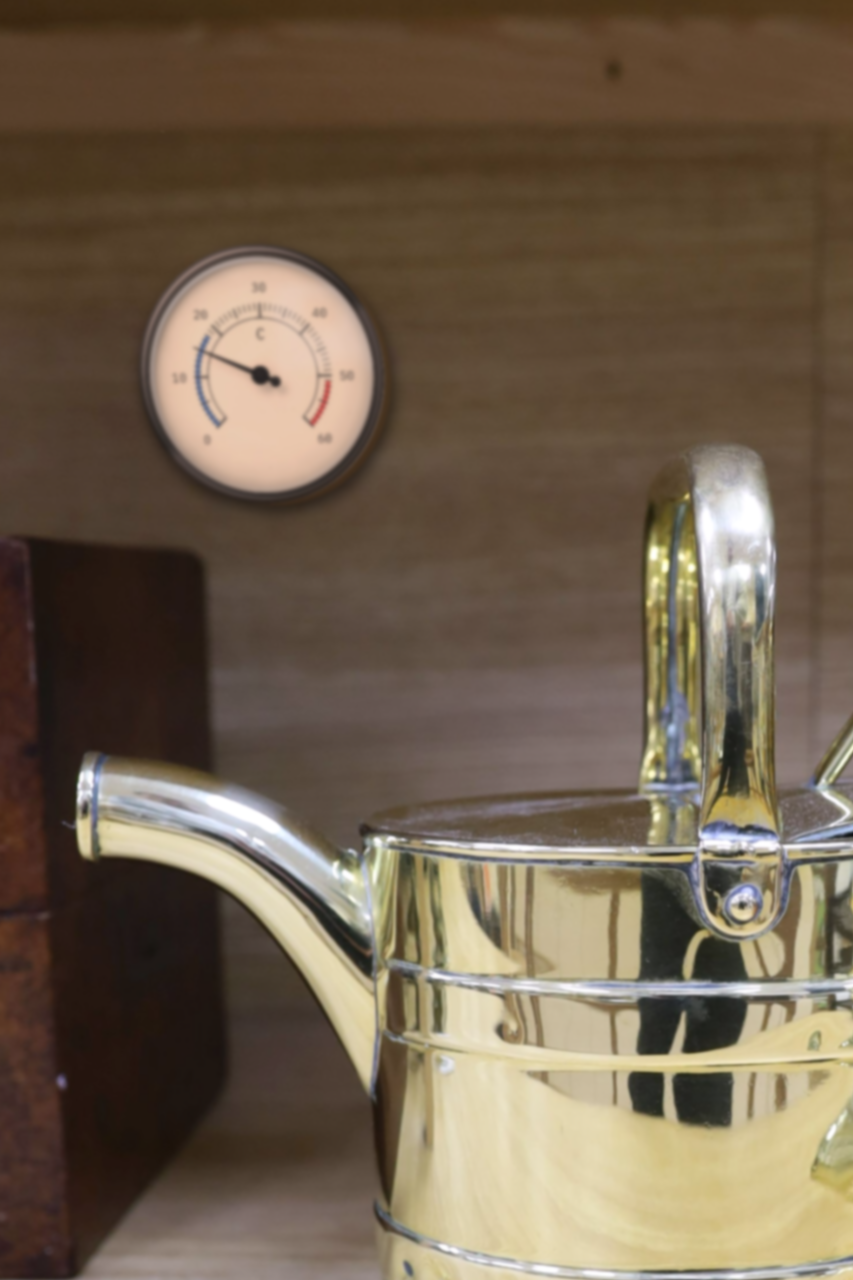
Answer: 15 °C
